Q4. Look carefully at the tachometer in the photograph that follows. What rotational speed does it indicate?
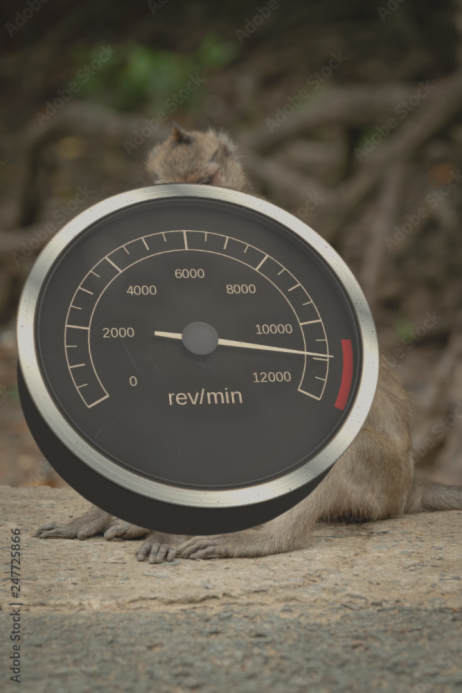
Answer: 11000 rpm
